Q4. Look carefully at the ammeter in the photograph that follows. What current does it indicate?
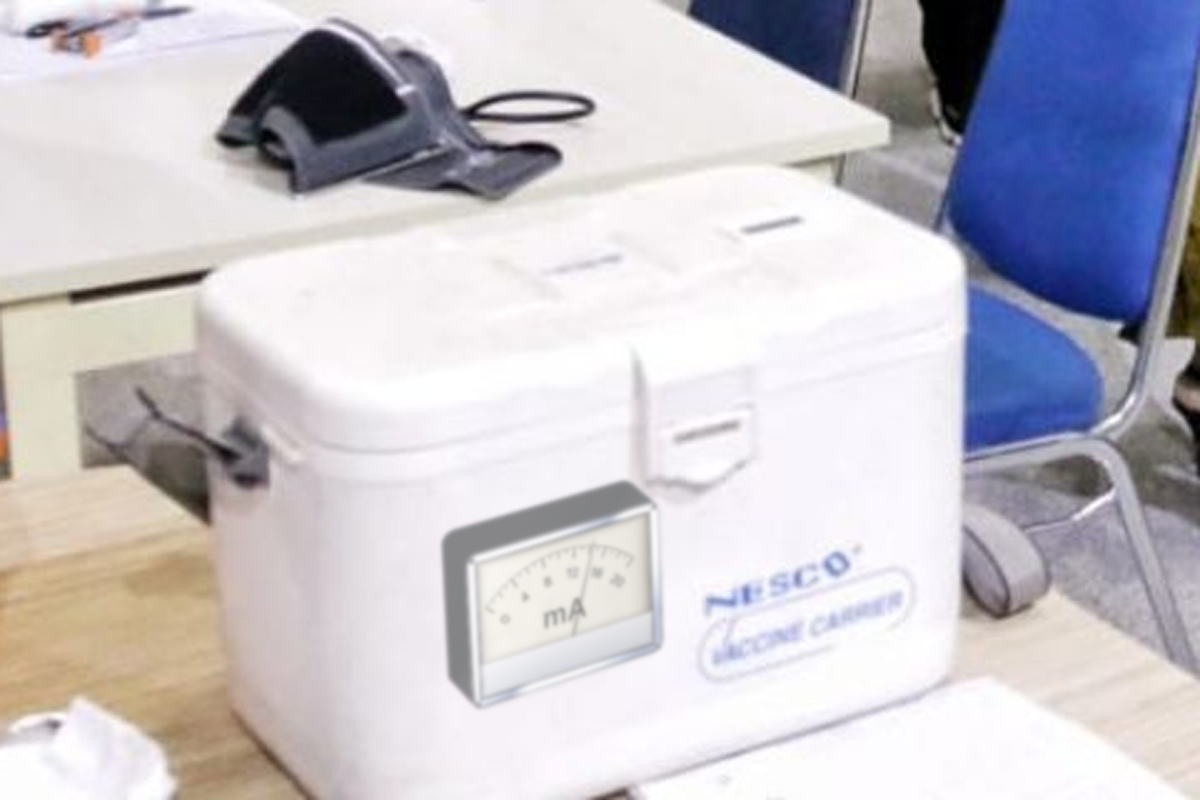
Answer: 14 mA
